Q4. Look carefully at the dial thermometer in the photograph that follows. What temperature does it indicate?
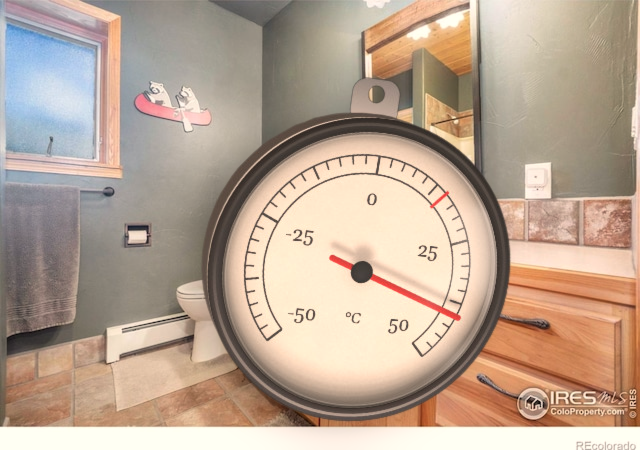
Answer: 40 °C
